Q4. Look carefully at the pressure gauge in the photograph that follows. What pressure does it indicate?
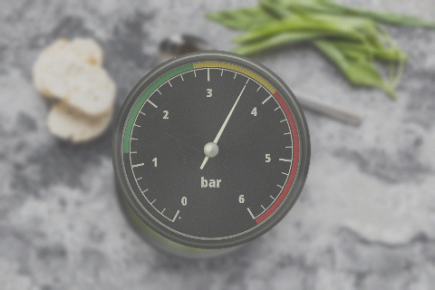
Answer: 3.6 bar
